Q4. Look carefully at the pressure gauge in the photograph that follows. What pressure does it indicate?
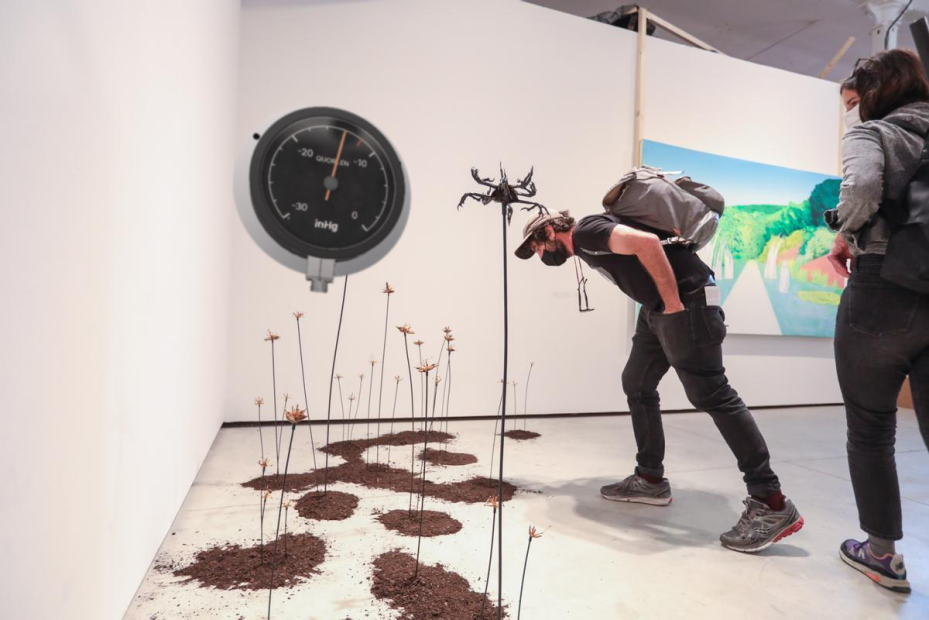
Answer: -14 inHg
